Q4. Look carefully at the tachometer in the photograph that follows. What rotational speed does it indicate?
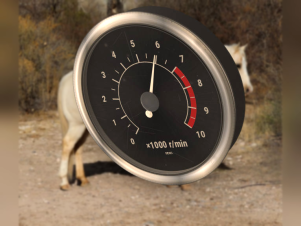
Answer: 6000 rpm
